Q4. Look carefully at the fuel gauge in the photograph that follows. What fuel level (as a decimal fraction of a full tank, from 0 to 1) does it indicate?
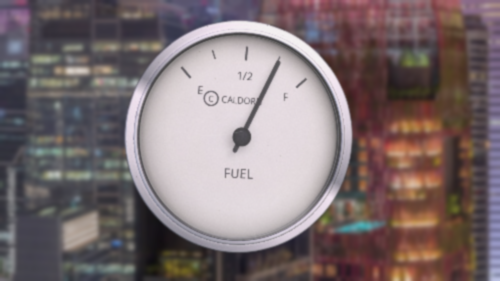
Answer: 0.75
